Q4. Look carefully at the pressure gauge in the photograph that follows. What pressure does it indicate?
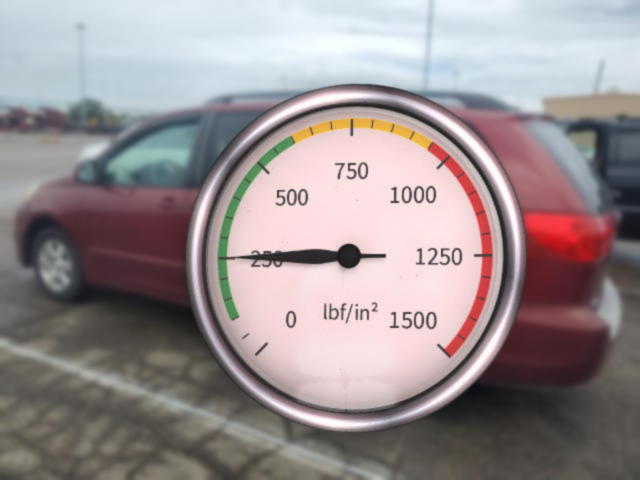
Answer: 250 psi
